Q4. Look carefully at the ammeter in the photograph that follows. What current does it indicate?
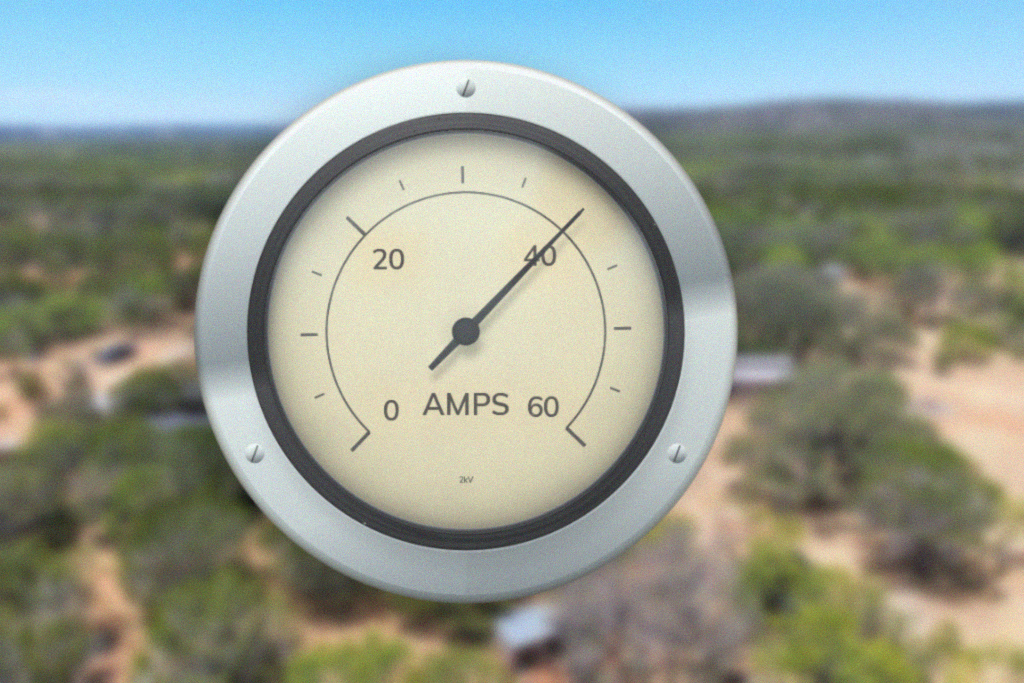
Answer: 40 A
